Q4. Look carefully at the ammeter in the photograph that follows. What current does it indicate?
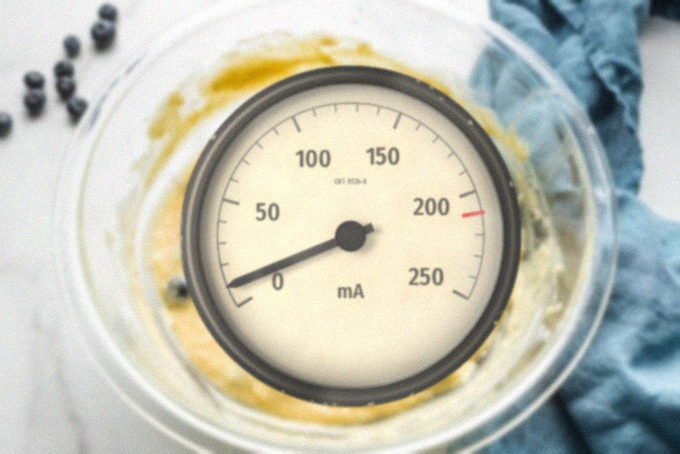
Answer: 10 mA
